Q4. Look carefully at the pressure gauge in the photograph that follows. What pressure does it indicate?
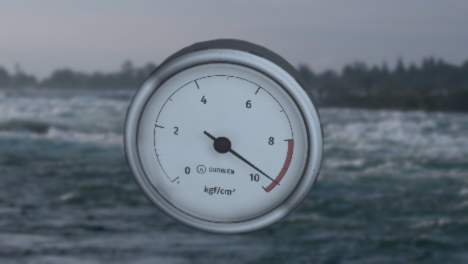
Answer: 9.5 kg/cm²
